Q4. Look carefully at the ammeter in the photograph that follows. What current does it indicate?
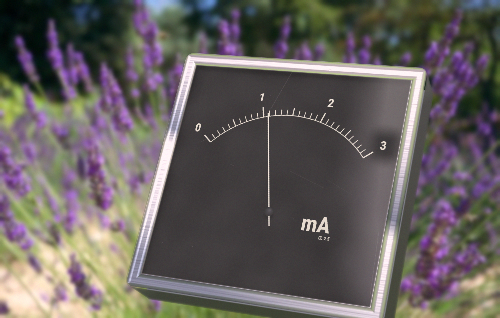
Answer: 1.1 mA
